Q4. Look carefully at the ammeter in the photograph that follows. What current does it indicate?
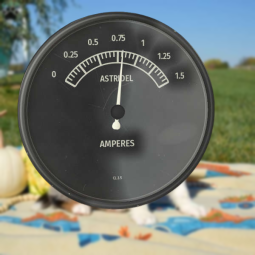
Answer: 0.8 A
